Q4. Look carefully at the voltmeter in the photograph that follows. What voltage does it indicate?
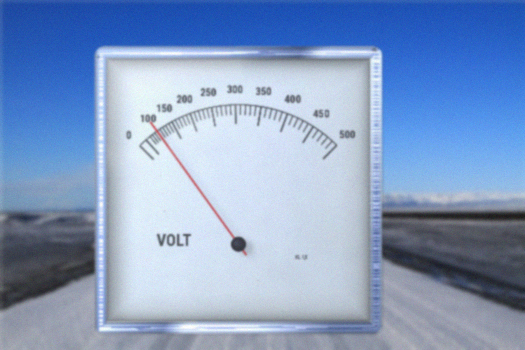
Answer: 100 V
